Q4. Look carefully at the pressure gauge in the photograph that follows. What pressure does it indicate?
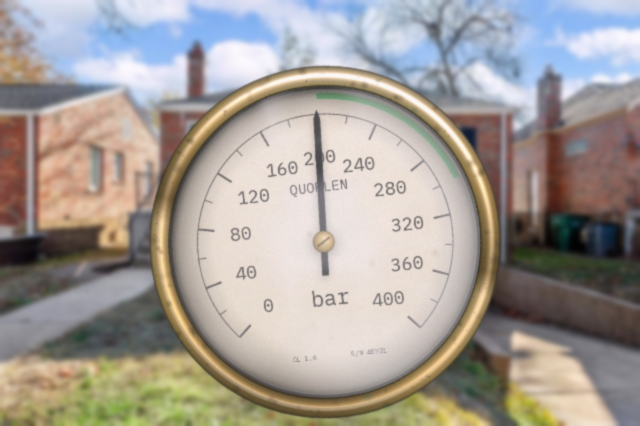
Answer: 200 bar
